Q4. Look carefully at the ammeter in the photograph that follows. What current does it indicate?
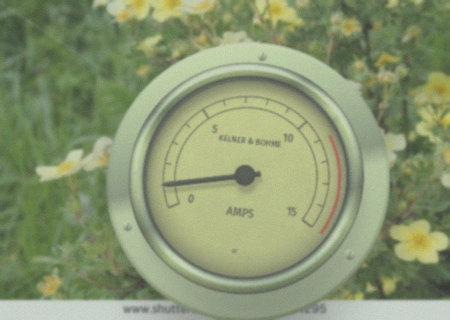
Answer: 1 A
